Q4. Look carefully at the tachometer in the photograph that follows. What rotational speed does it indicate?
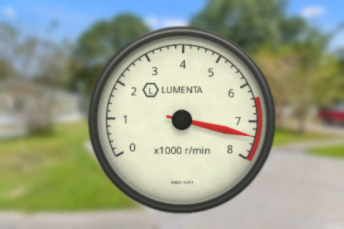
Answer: 7400 rpm
